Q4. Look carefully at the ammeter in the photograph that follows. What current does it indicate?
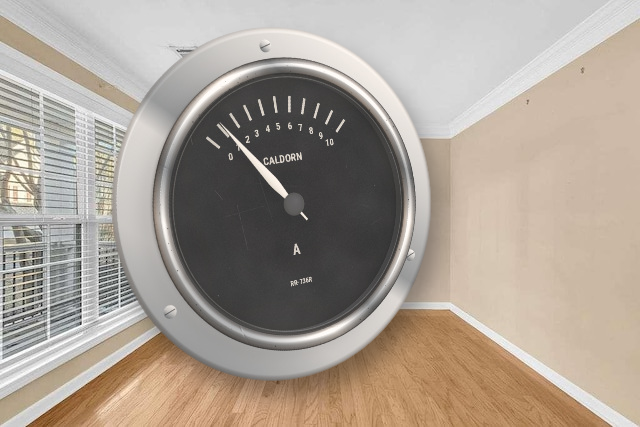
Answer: 1 A
